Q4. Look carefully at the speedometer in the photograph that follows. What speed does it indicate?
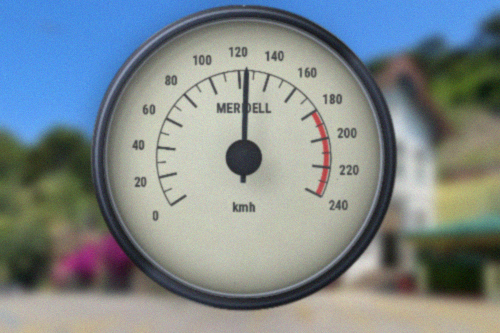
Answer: 125 km/h
